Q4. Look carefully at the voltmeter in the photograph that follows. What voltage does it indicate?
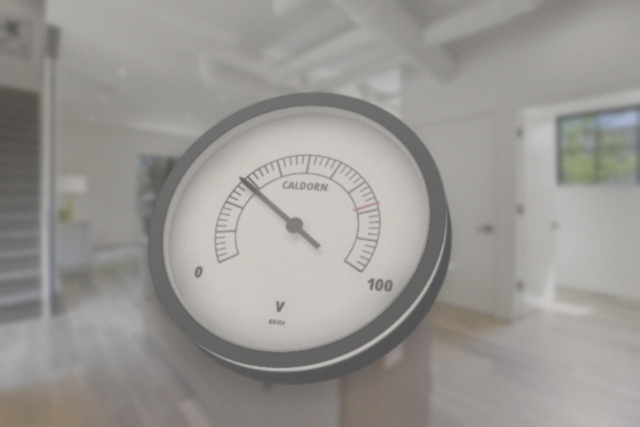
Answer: 28 V
